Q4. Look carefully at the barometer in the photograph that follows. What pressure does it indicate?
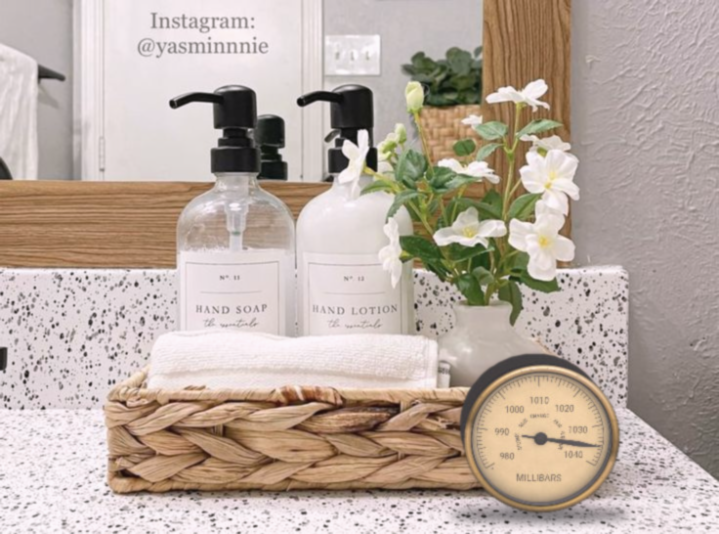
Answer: 1035 mbar
